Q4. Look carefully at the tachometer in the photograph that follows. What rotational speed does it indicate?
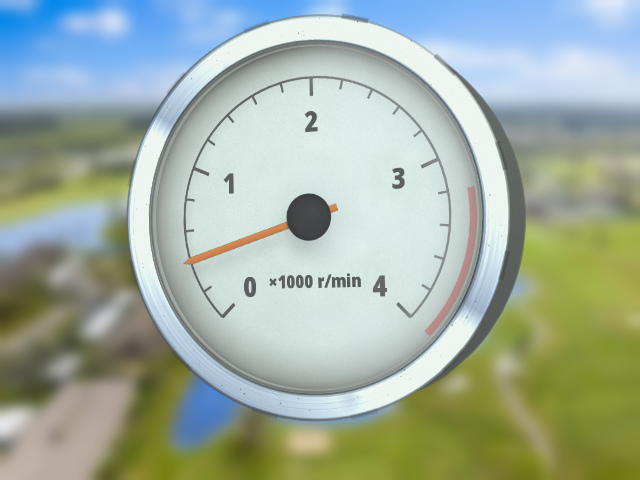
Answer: 400 rpm
